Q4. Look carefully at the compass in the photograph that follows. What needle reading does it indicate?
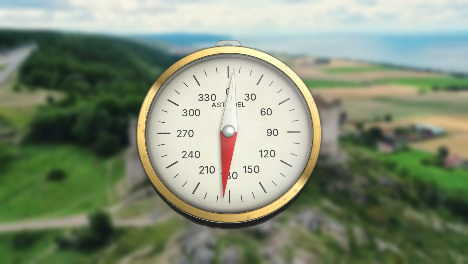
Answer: 185 °
